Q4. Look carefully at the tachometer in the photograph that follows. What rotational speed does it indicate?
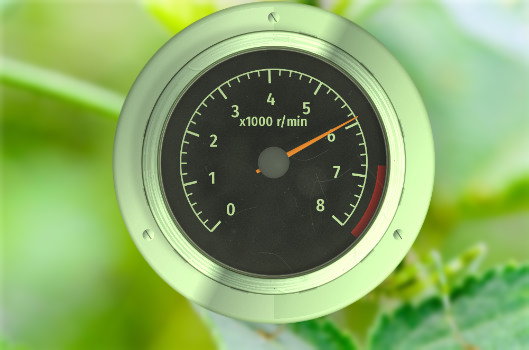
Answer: 5900 rpm
